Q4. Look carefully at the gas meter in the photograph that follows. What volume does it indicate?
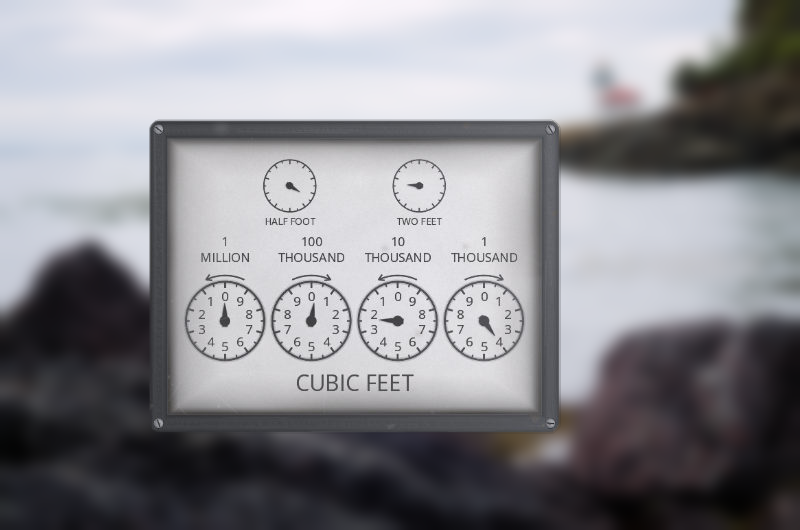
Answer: 2400 ft³
